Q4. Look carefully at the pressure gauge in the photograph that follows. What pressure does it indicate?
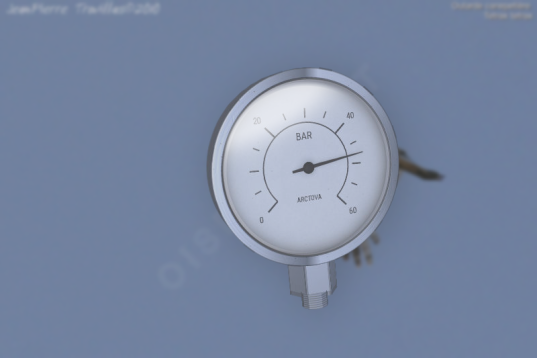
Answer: 47.5 bar
